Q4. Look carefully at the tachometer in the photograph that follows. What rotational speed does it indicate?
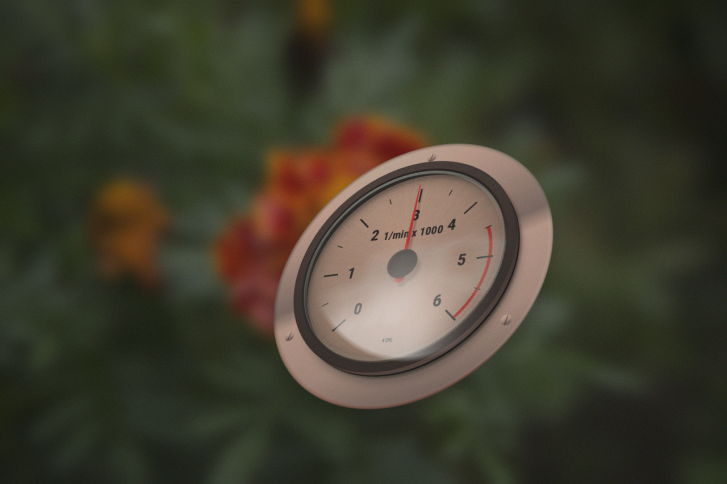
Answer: 3000 rpm
